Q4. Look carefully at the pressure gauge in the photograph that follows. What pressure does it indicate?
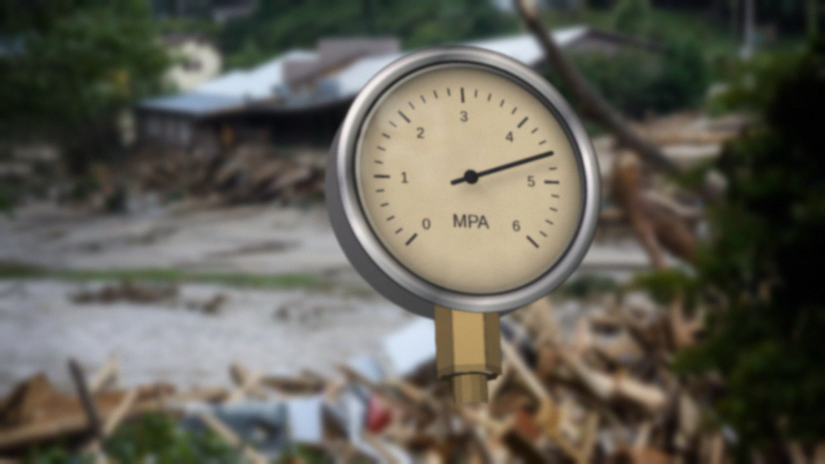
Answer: 4.6 MPa
